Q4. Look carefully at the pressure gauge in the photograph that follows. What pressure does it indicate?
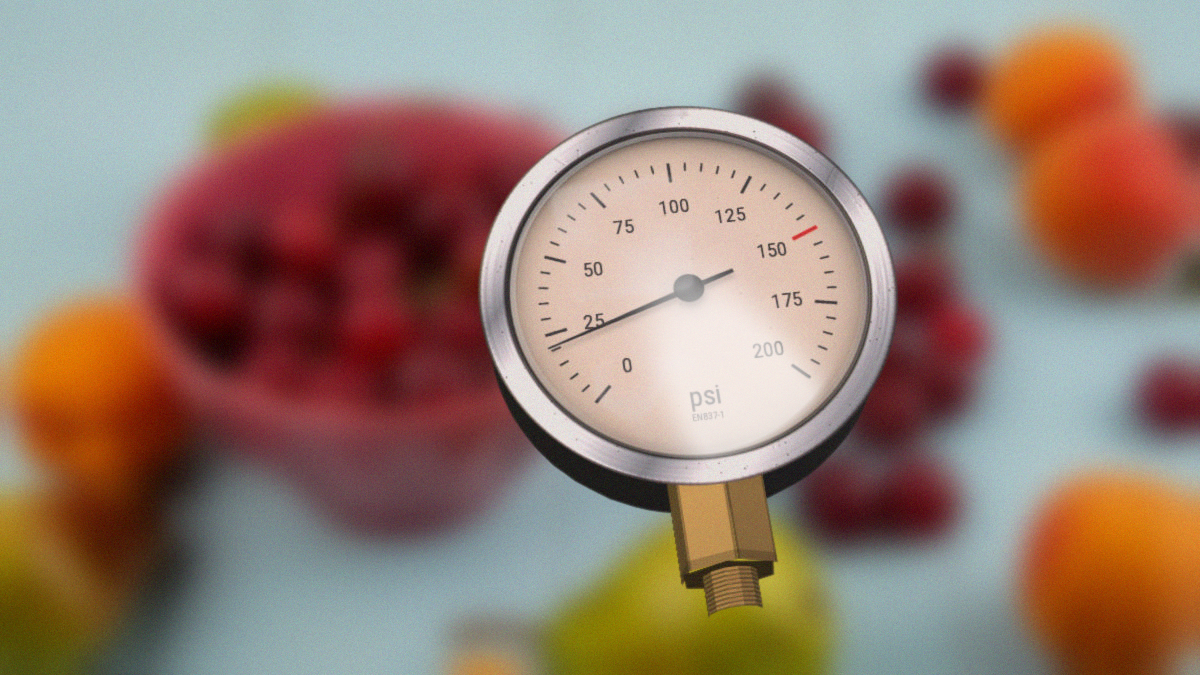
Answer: 20 psi
